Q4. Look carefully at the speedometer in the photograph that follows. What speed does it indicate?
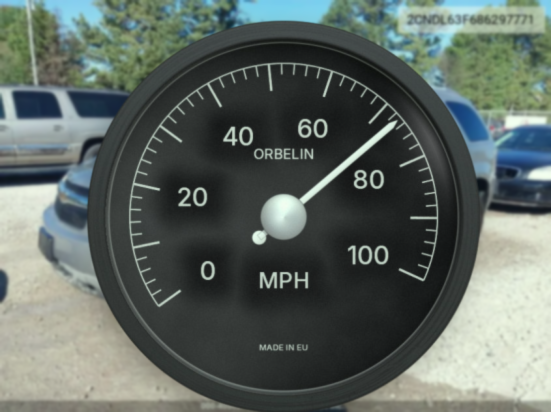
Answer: 73 mph
